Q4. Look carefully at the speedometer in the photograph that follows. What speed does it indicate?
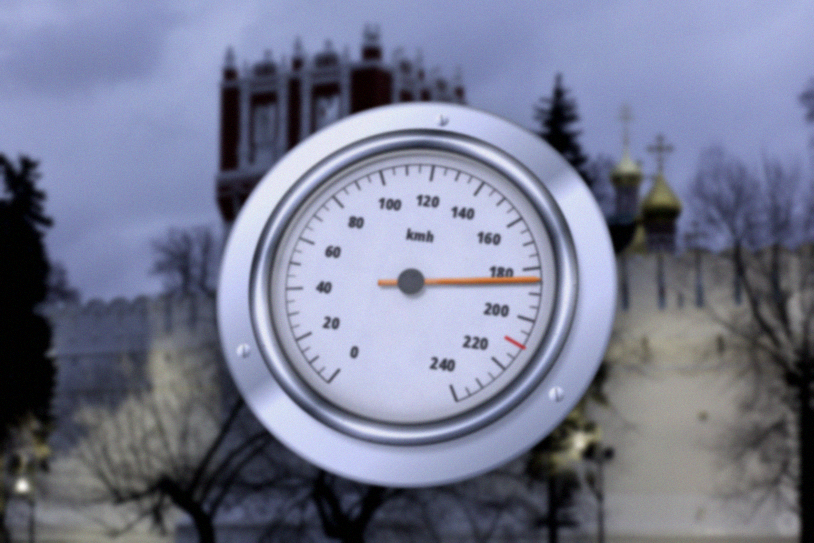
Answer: 185 km/h
